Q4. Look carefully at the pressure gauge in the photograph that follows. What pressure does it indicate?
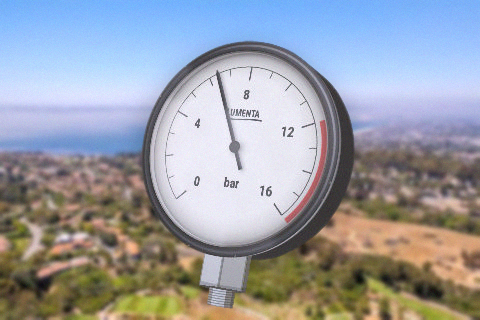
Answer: 6.5 bar
